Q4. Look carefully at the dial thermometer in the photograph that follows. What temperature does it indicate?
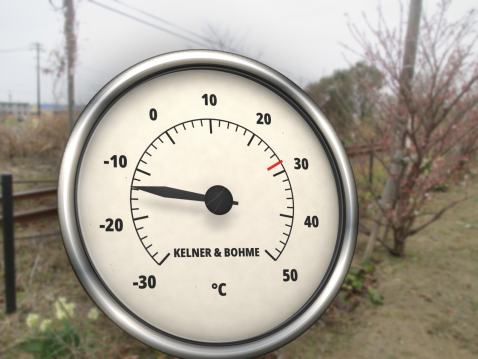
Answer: -14 °C
